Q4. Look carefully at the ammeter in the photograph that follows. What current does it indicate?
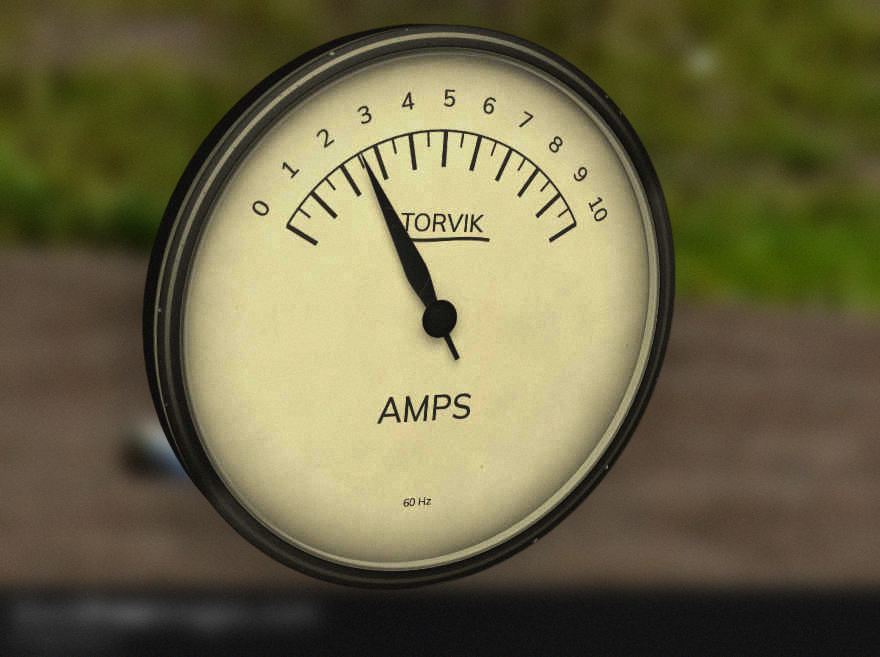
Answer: 2.5 A
